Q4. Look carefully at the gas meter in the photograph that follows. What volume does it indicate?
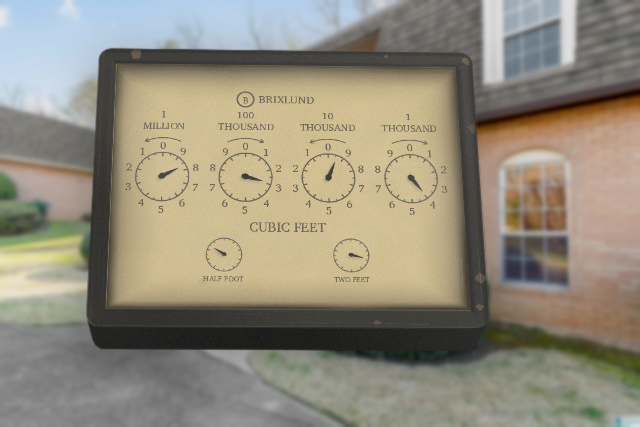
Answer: 829400 ft³
